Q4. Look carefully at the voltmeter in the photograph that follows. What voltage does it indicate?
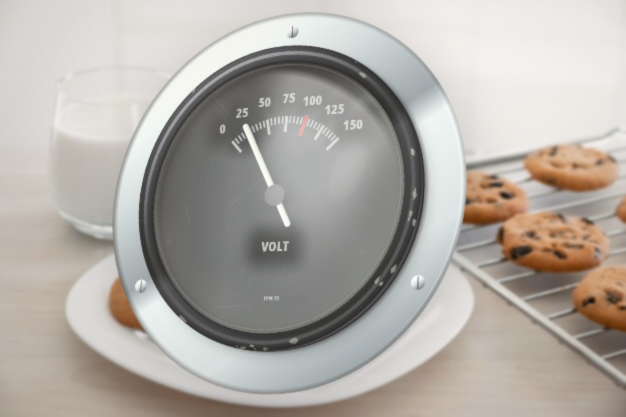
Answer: 25 V
